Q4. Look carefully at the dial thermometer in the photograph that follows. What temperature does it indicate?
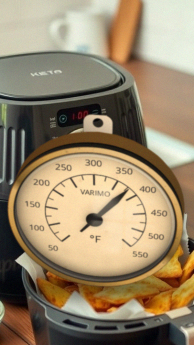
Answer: 375 °F
